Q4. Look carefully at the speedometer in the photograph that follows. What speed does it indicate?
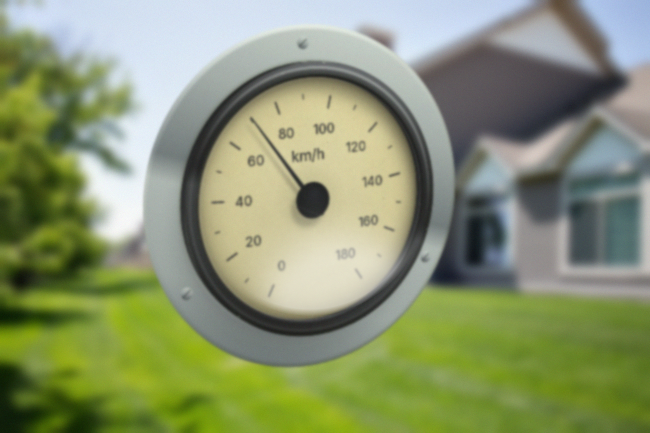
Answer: 70 km/h
